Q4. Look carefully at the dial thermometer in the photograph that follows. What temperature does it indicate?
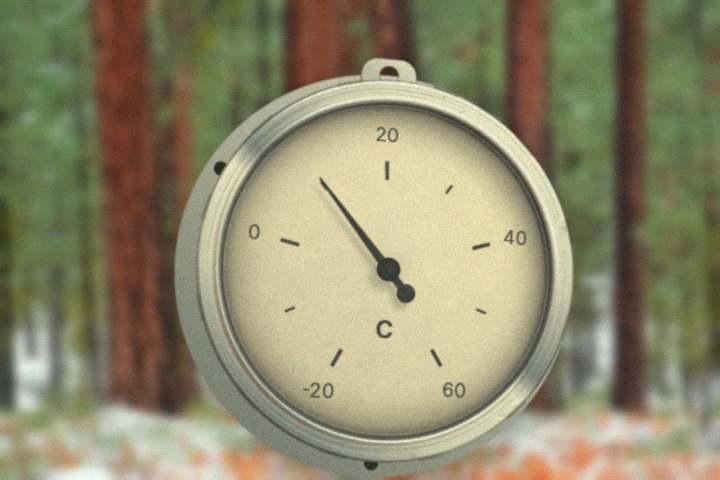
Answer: 10 °C
